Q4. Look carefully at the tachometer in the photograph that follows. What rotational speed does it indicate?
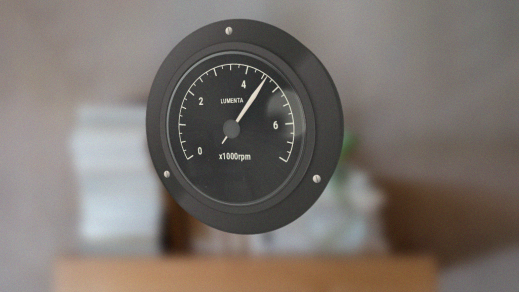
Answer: 4625 rpm
